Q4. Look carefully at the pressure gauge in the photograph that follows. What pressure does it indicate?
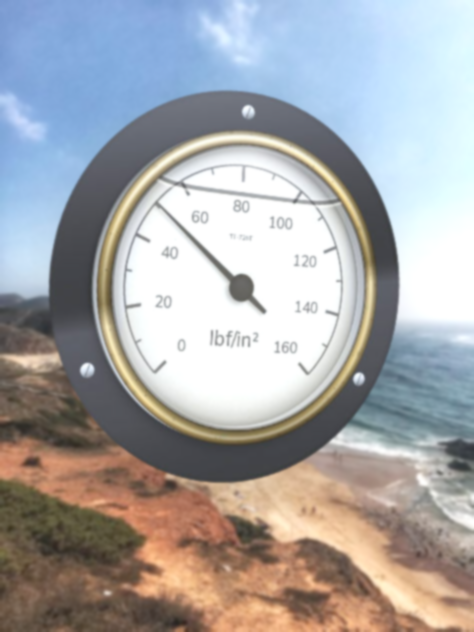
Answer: 50 psi
